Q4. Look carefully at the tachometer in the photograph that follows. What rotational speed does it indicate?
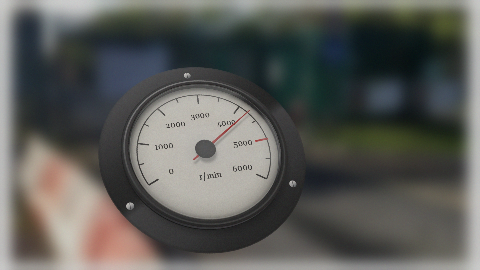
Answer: 4250 rpm
